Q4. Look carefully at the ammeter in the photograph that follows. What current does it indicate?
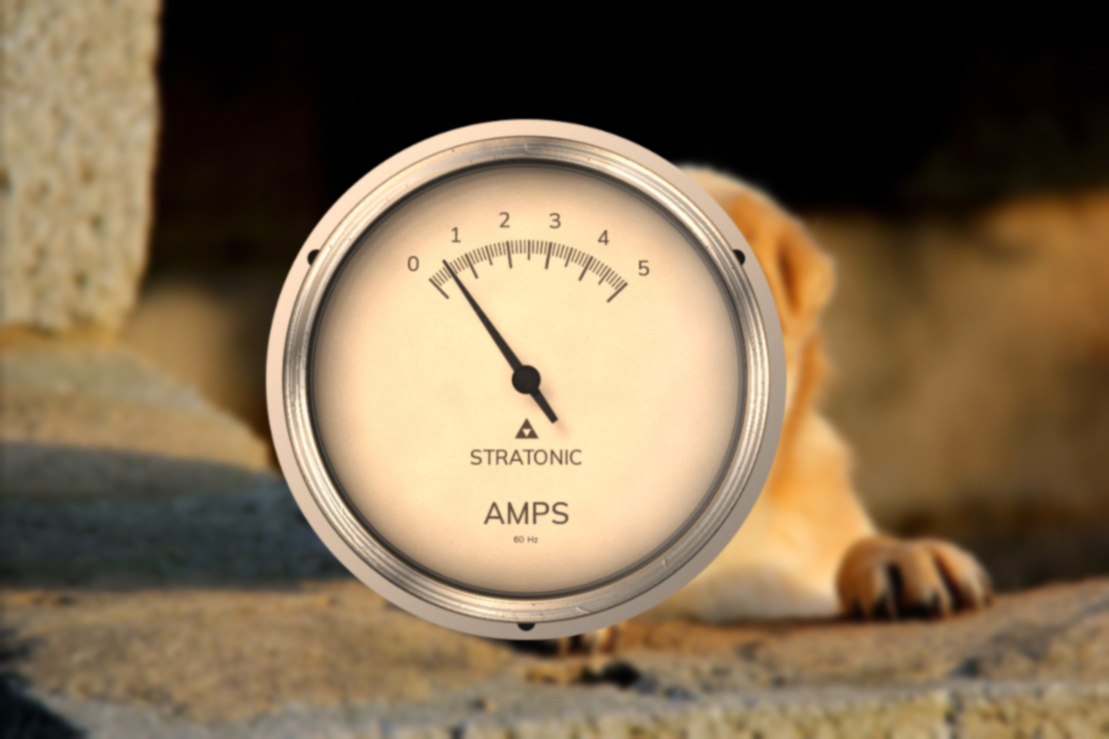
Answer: 0.5 A
